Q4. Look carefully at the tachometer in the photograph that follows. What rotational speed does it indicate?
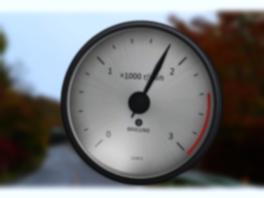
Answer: 1800 rpm
